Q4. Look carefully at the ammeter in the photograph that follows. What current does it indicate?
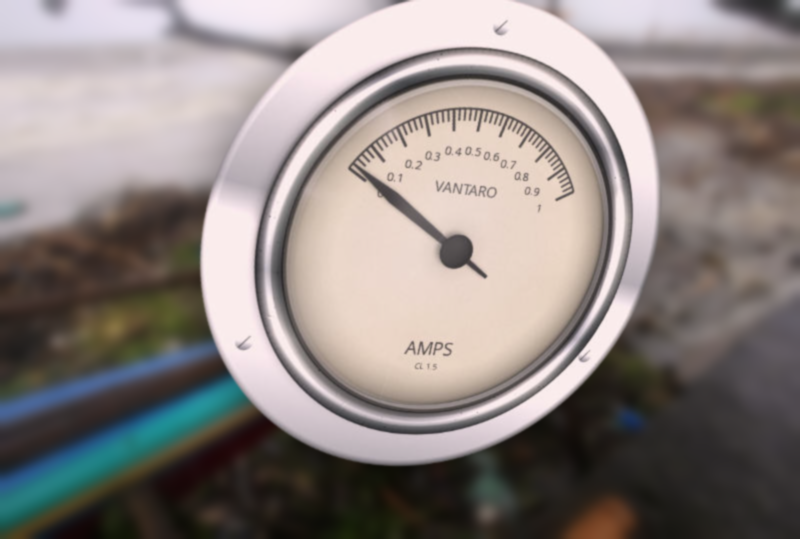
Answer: 0.02 A
